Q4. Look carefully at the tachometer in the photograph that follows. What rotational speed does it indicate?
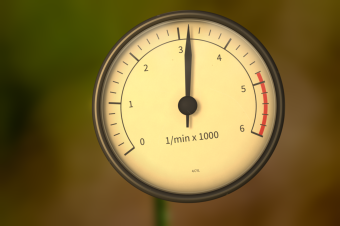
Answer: 3200 rpm
